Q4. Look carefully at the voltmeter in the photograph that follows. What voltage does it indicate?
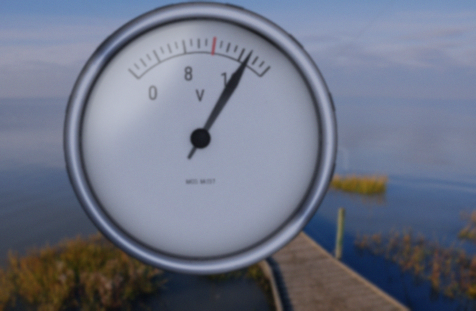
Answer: 17 V
